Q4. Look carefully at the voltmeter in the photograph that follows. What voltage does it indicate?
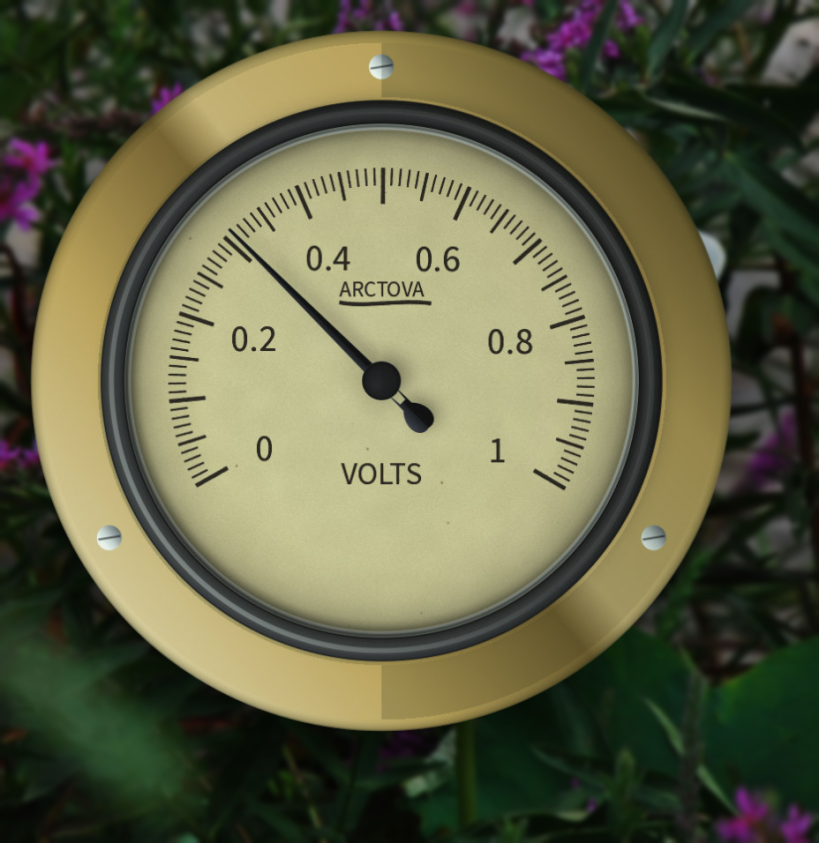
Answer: 0.31 V
